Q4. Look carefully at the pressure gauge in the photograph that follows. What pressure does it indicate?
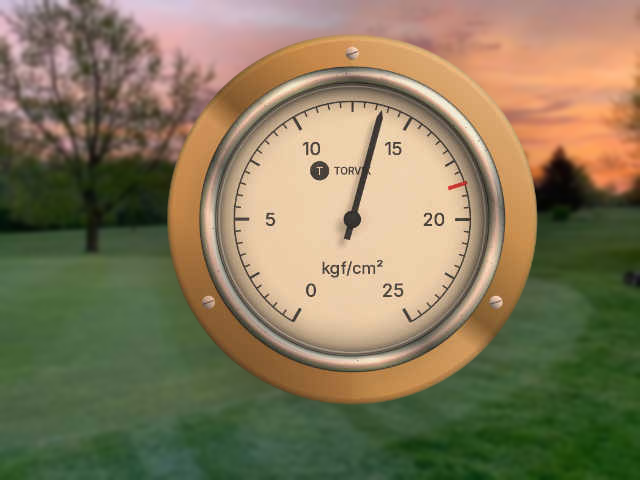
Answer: 13.75 kg/cm²
